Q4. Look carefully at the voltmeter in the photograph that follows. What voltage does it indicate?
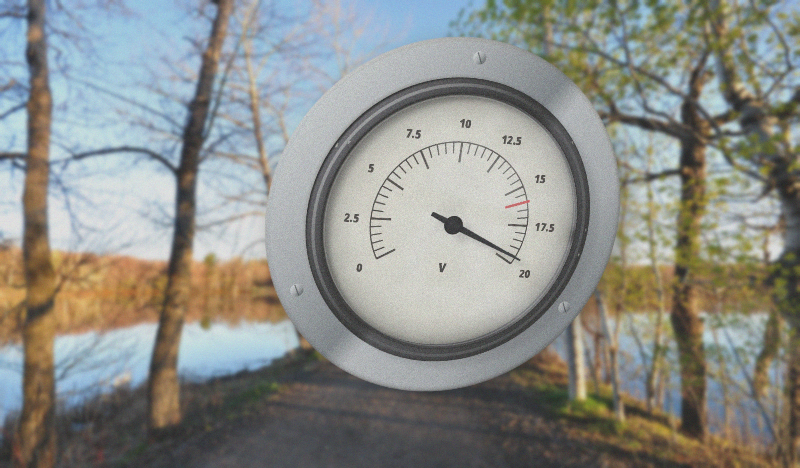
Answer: 19.5 V
